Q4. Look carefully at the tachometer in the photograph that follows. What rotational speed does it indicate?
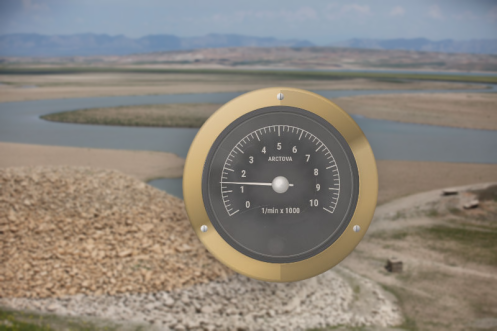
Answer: 1400 rpm
